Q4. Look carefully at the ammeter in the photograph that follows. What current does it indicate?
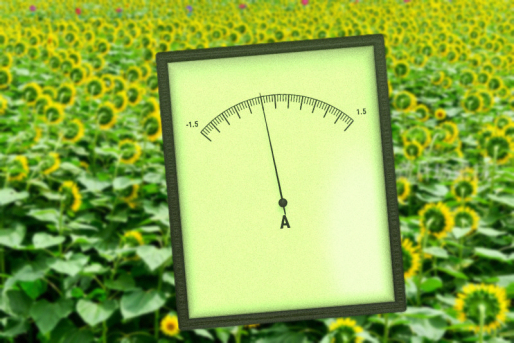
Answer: -0.25 A
